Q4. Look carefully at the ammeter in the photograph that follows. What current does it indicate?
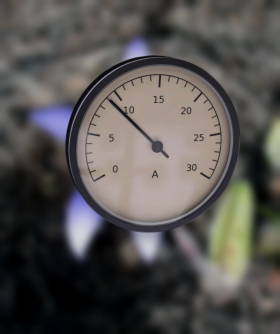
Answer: 9 A
